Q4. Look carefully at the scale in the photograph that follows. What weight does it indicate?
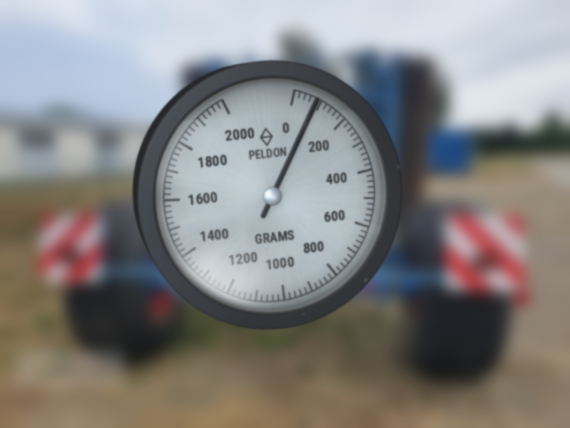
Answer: 80 g
